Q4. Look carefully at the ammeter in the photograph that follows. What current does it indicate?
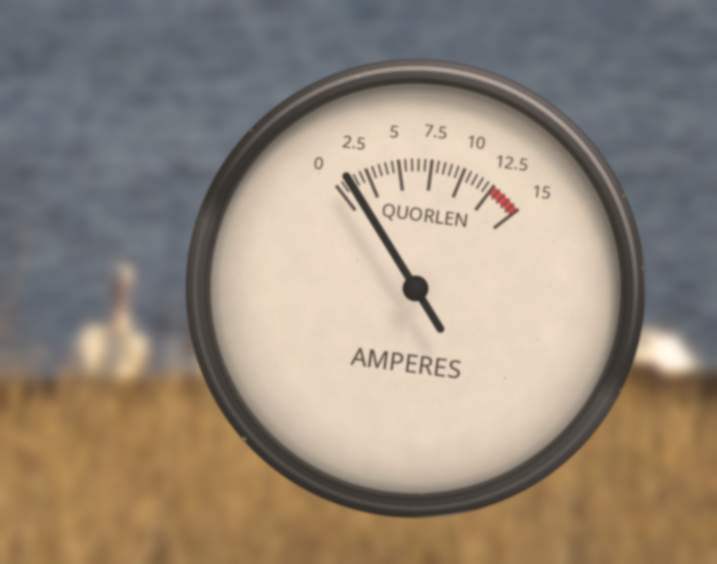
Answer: 1 A
